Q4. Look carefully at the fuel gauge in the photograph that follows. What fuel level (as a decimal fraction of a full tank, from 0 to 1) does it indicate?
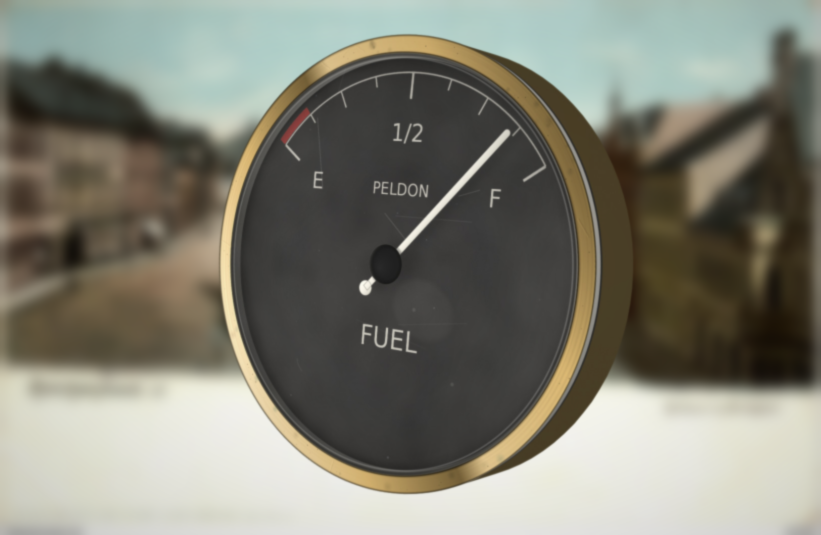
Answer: 0.875
